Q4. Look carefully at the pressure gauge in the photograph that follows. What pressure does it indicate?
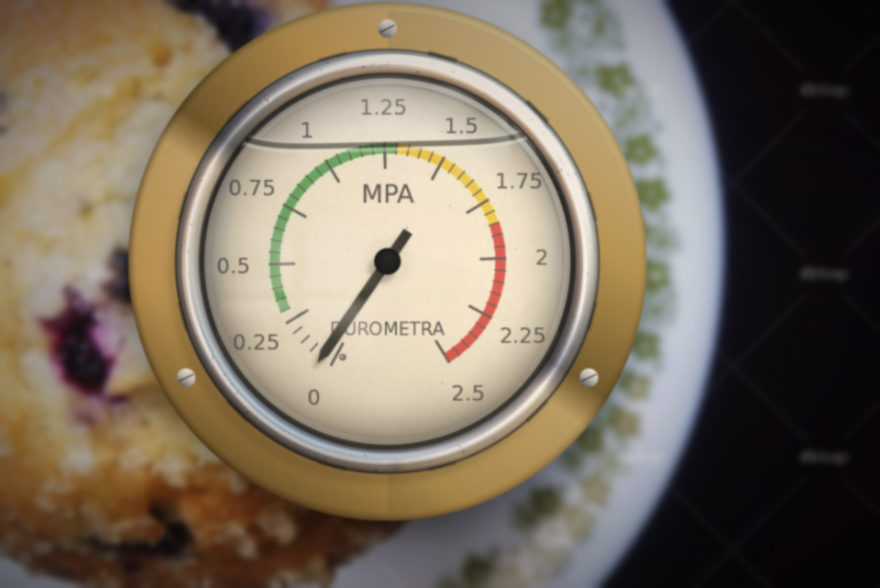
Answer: 0.05 MPa
